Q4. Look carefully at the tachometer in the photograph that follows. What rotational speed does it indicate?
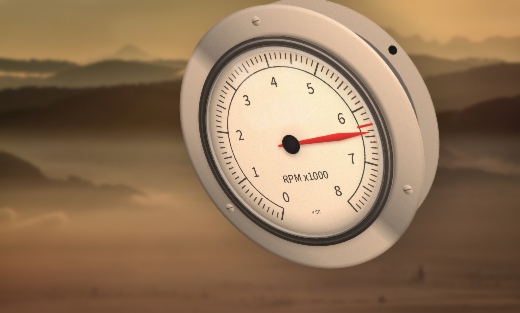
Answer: 6400 rpm
